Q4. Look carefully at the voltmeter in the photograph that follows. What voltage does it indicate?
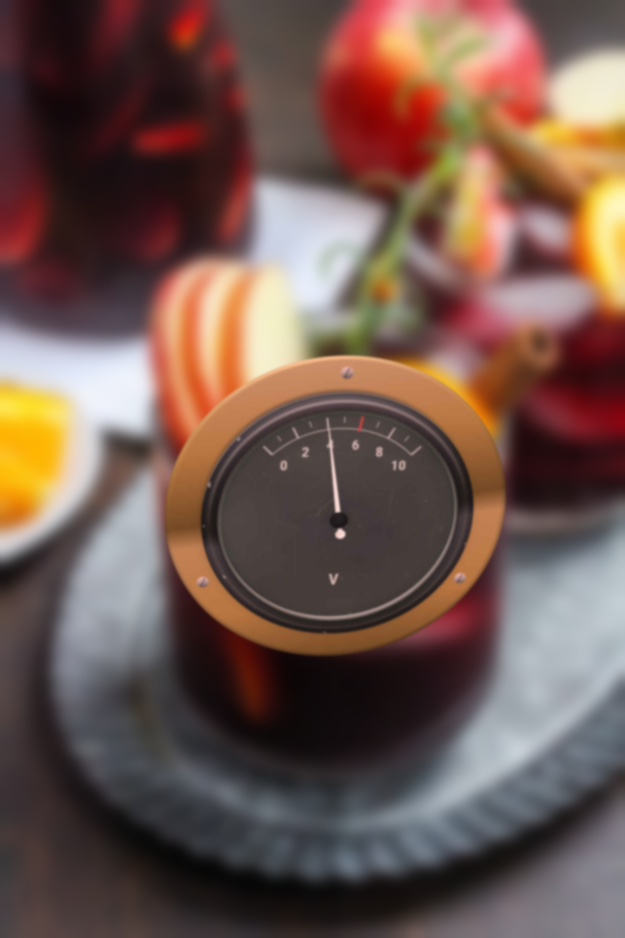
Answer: 4 V
